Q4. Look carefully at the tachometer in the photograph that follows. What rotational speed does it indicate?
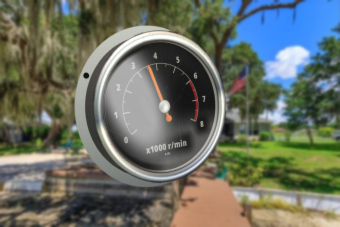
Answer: 3500 rpm
